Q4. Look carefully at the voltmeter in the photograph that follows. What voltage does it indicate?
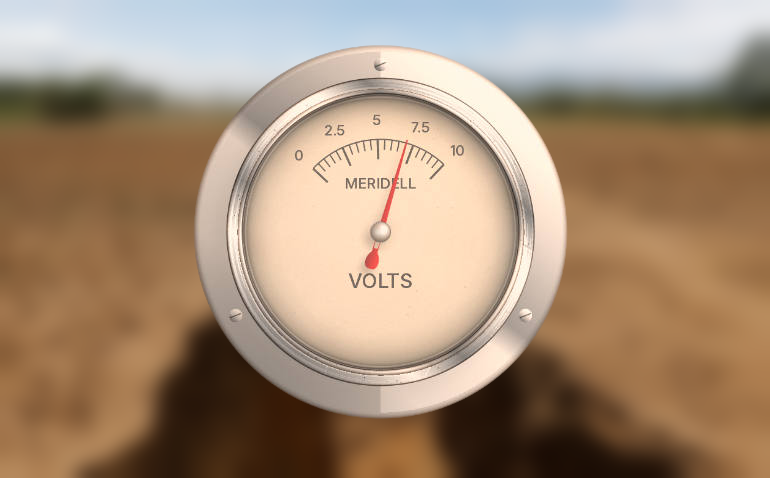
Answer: 7 V
